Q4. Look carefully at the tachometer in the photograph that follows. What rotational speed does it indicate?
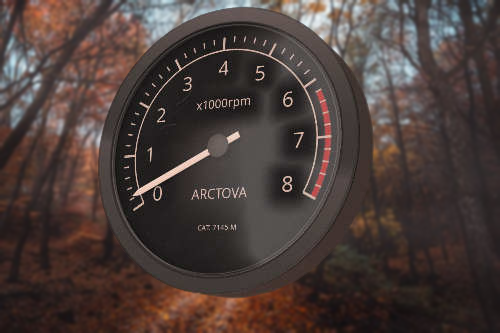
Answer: 200 rpm
